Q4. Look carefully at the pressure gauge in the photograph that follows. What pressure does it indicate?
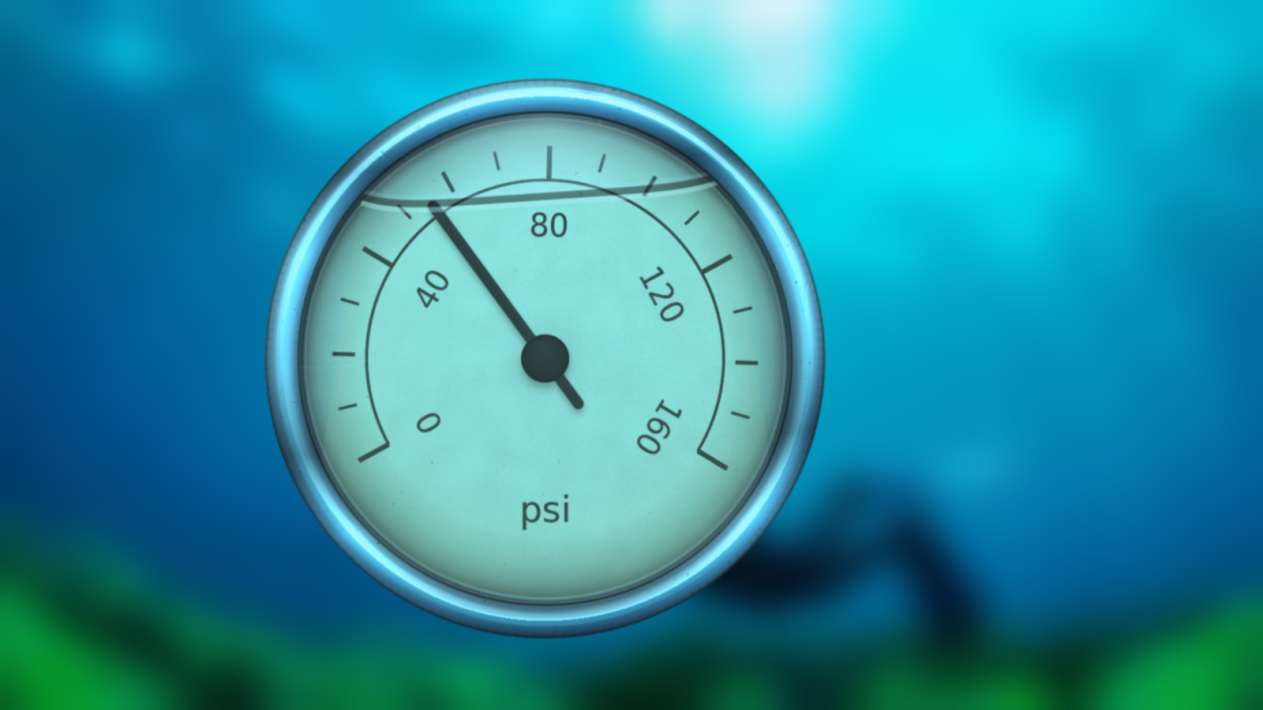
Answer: 55 psi
